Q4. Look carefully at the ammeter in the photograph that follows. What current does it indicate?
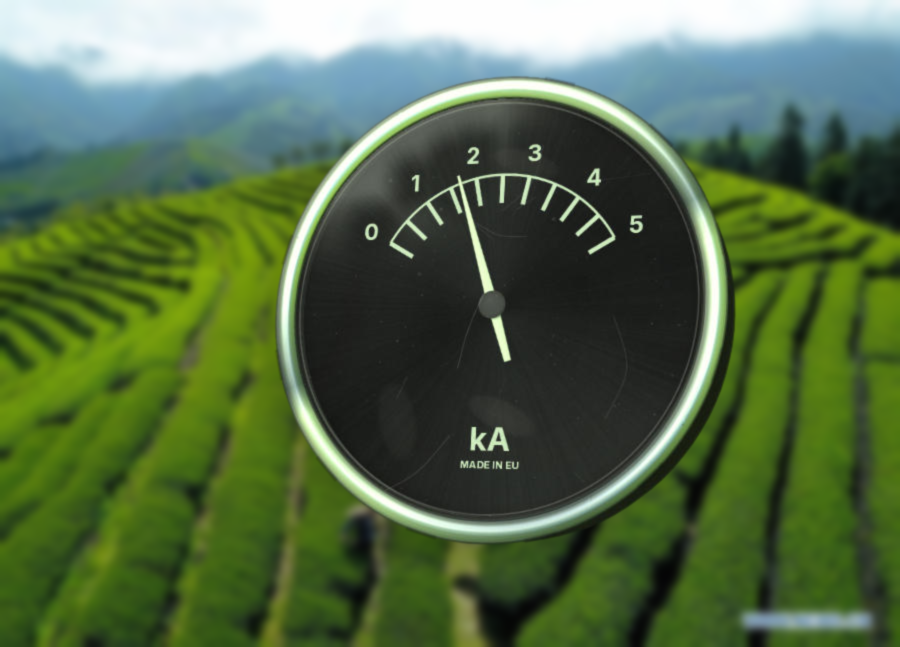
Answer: 1.75 kA
